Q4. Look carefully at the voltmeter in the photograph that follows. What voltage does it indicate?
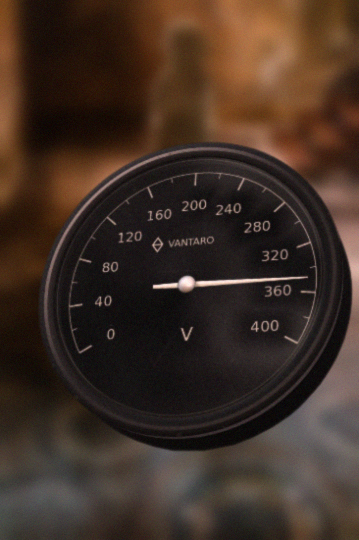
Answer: 350 V
